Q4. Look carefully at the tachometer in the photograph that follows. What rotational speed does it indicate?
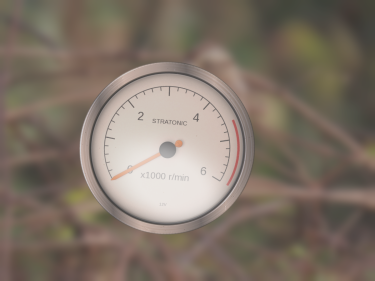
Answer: 0 rpm
